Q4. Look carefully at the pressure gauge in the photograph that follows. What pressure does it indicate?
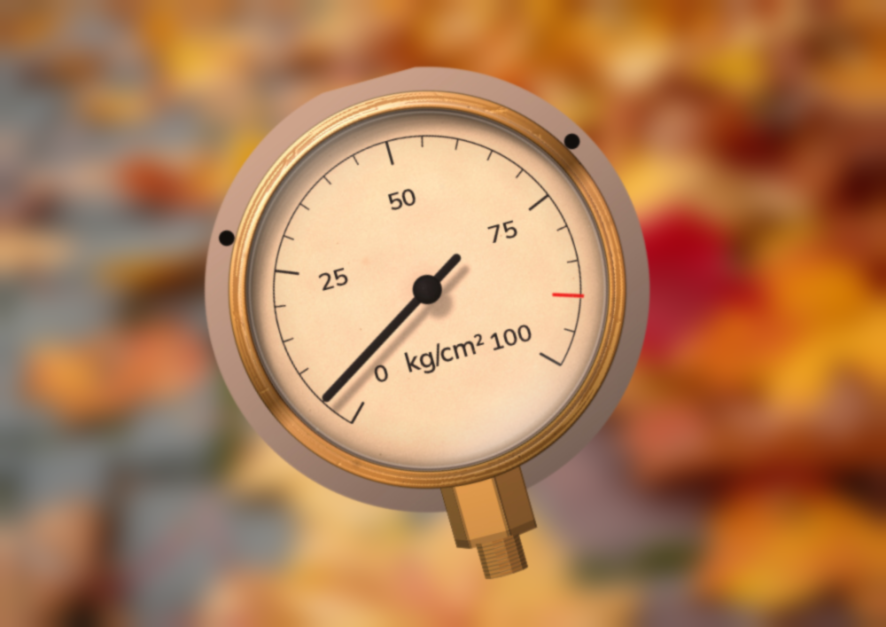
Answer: 5 kg/cm²
